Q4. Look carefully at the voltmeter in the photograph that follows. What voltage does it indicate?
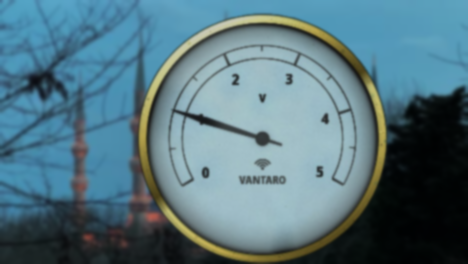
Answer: 1 V
